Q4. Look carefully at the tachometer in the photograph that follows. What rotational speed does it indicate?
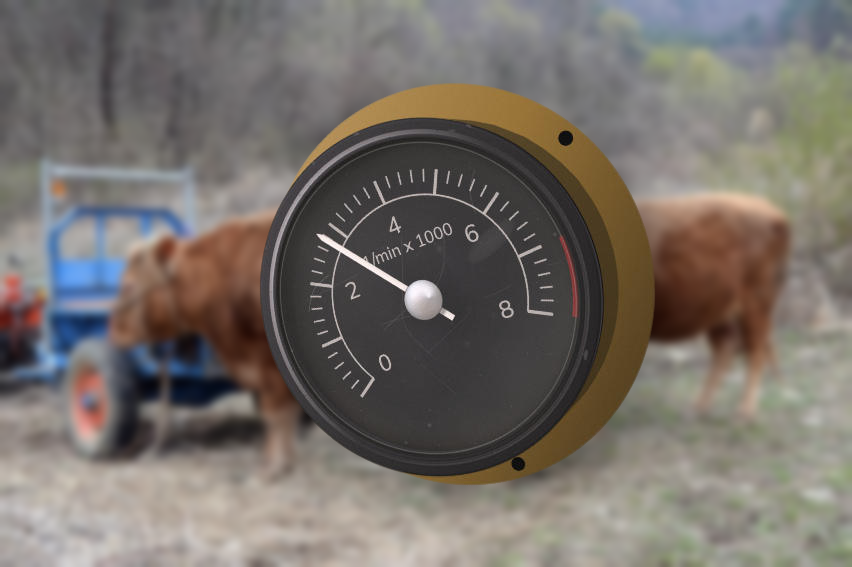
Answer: 2800 rpm
